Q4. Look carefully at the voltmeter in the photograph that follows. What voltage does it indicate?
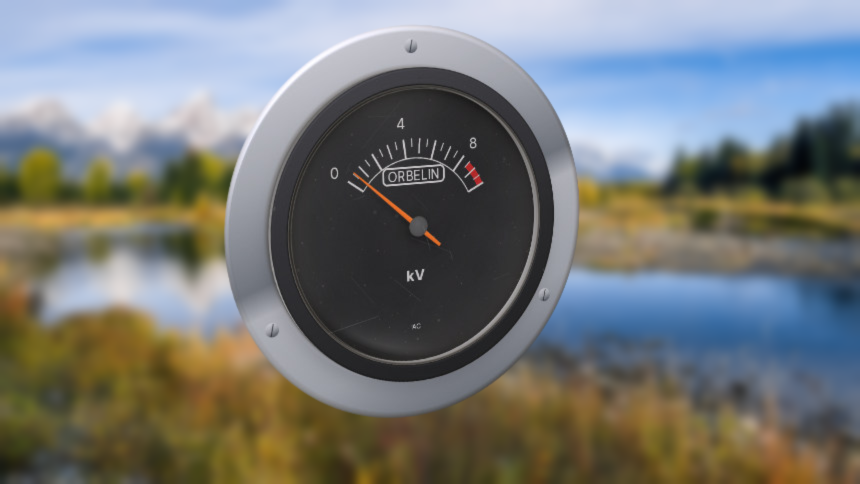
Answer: 0.5 kV
